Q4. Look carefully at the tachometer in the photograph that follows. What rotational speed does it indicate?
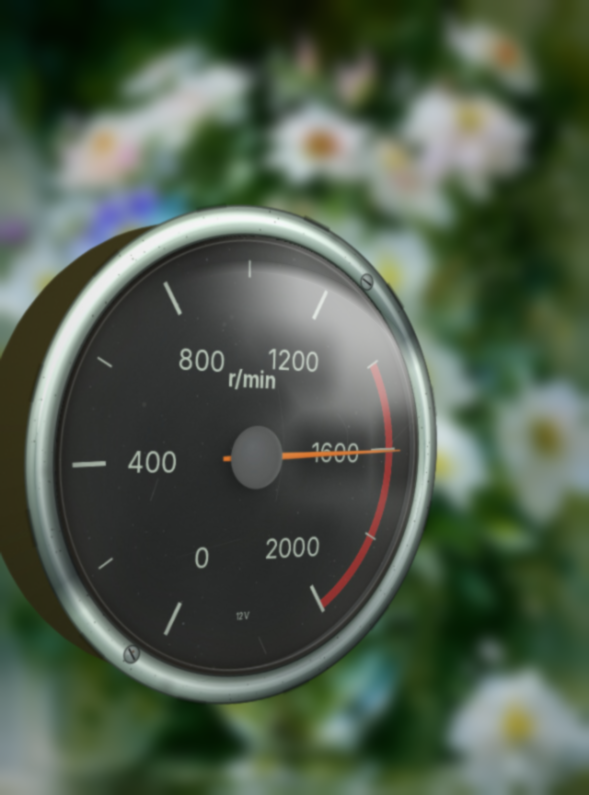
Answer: 1600 rpm
